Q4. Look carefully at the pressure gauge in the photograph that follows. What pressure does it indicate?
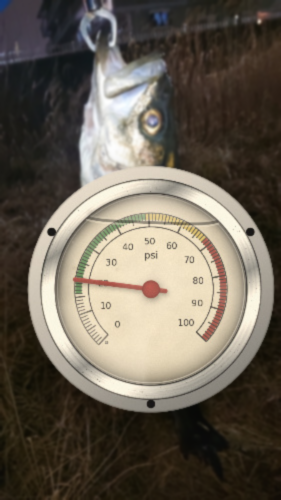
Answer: 20 psi
